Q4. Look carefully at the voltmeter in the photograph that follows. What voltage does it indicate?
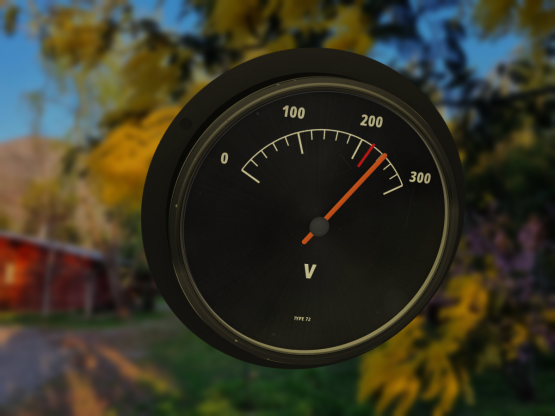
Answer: 240 V
